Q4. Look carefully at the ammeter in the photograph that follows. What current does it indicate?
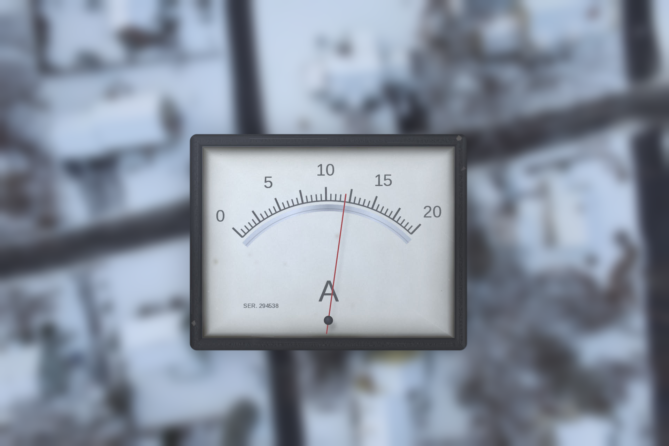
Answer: 12 A
